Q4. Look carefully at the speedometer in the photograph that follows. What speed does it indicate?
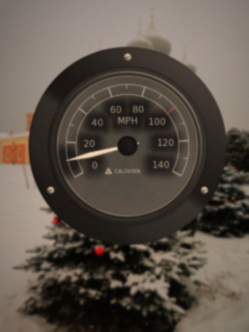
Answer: 10 mph
